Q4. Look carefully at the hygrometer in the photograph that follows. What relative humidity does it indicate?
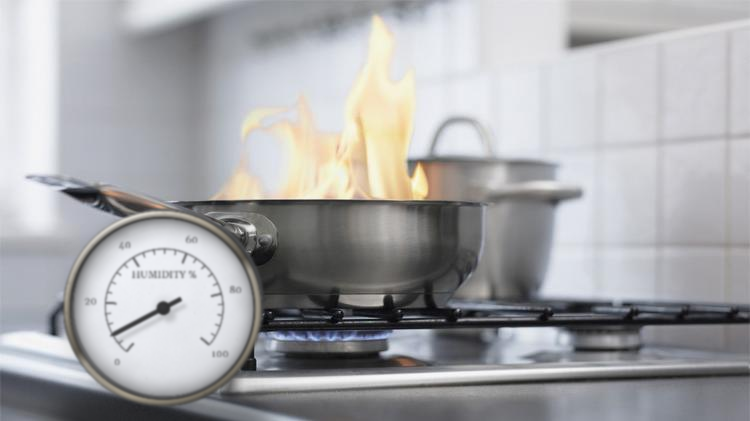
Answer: 8 %
